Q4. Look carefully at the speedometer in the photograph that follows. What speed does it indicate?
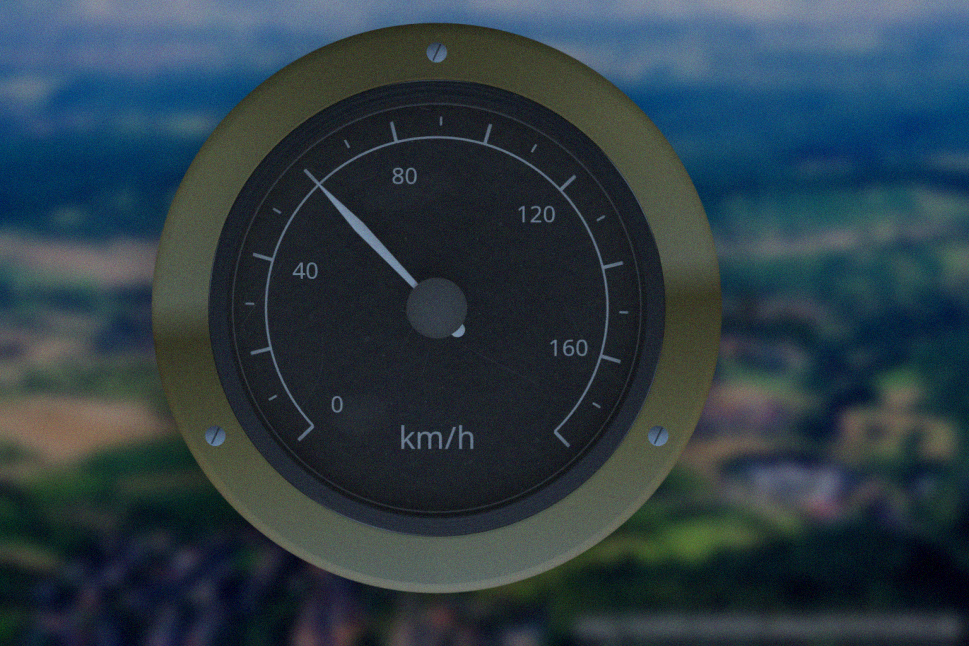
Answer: 60 km/h
